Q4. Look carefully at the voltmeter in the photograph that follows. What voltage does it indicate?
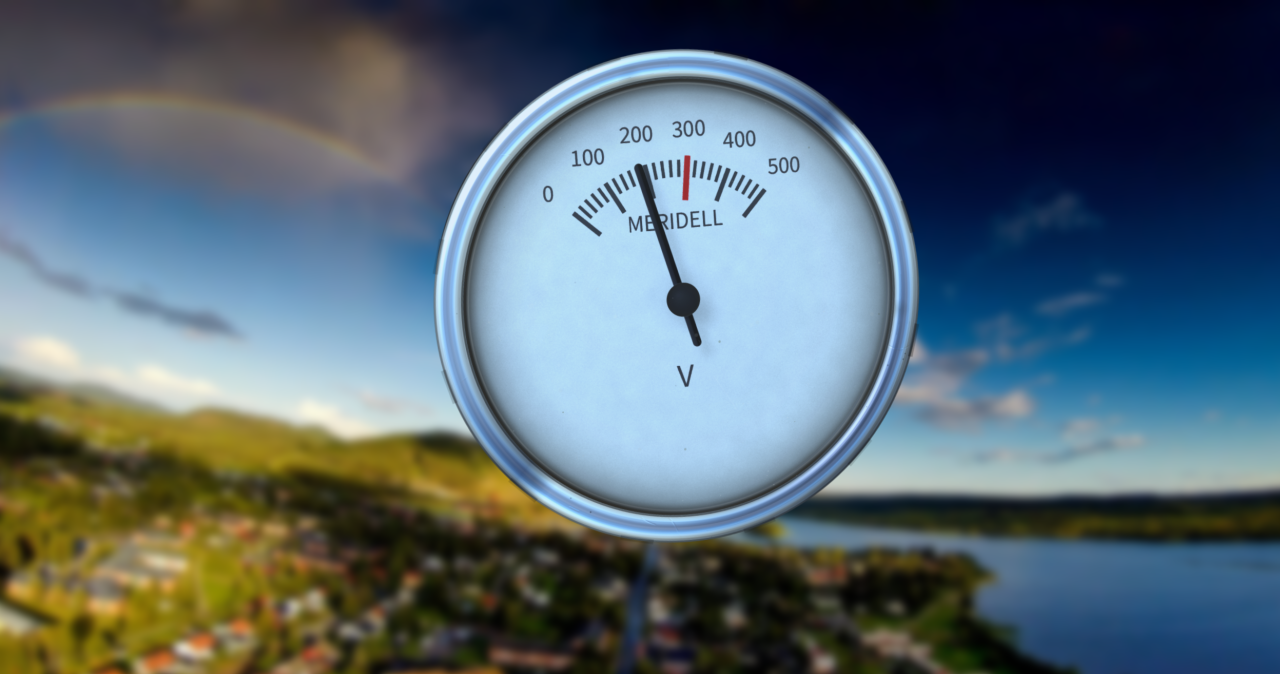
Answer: 180 V
